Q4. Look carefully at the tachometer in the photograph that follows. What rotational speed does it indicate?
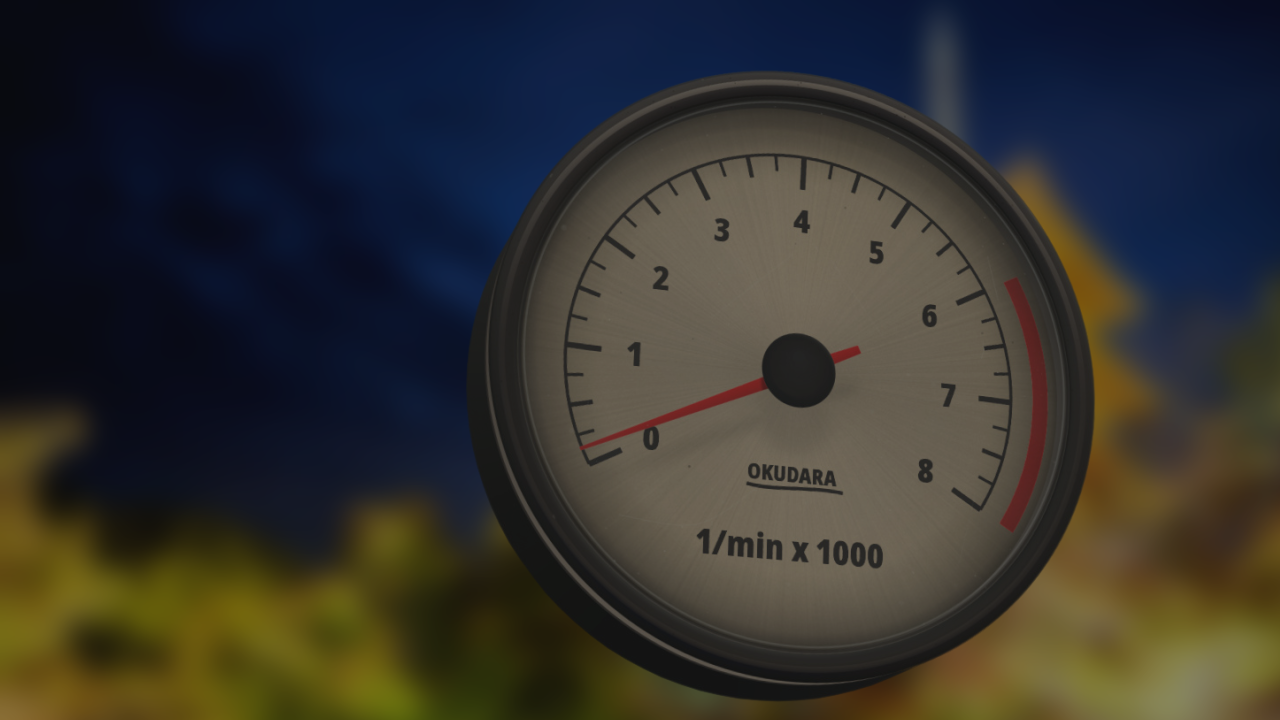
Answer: 125 rpm
